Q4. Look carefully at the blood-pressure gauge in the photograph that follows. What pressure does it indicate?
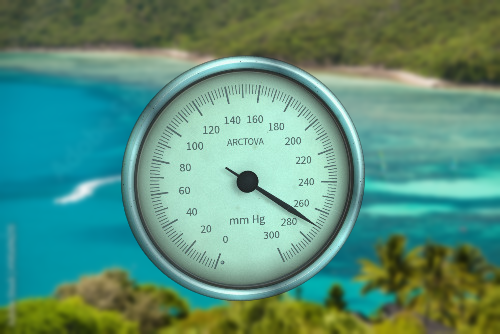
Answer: 270 mmHg
